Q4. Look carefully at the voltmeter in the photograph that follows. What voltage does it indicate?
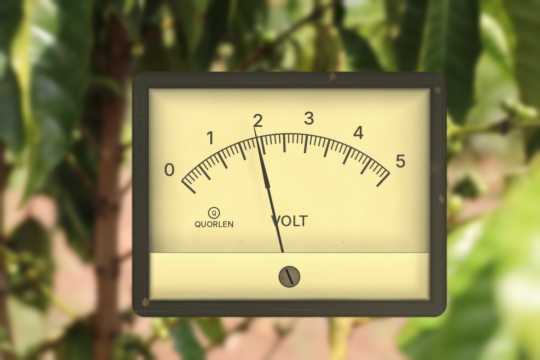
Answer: 1.9 V
